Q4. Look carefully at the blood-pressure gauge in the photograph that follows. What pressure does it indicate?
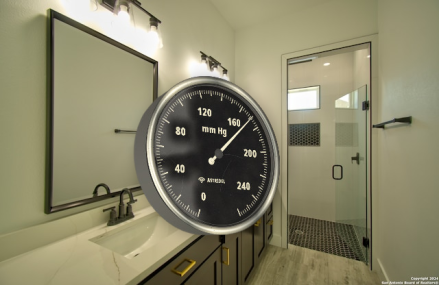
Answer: 170 mmHg
